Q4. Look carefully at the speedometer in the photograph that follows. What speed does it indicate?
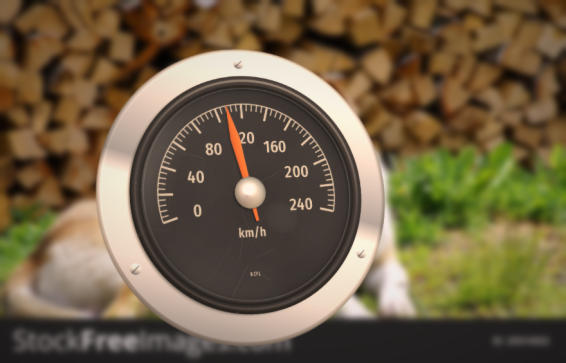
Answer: 108 km/h
